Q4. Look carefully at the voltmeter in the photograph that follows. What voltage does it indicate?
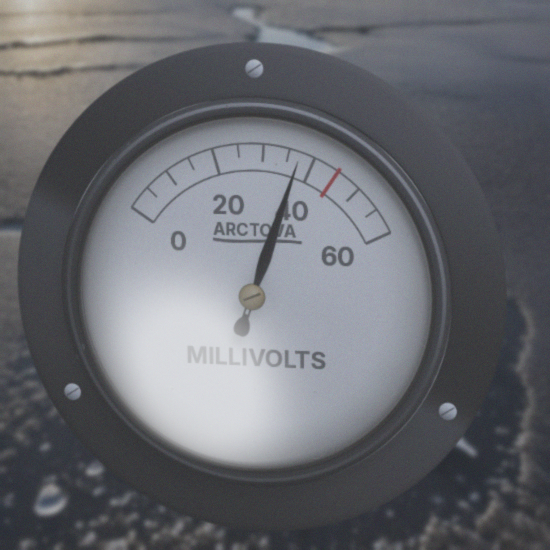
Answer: 37.5 mV
